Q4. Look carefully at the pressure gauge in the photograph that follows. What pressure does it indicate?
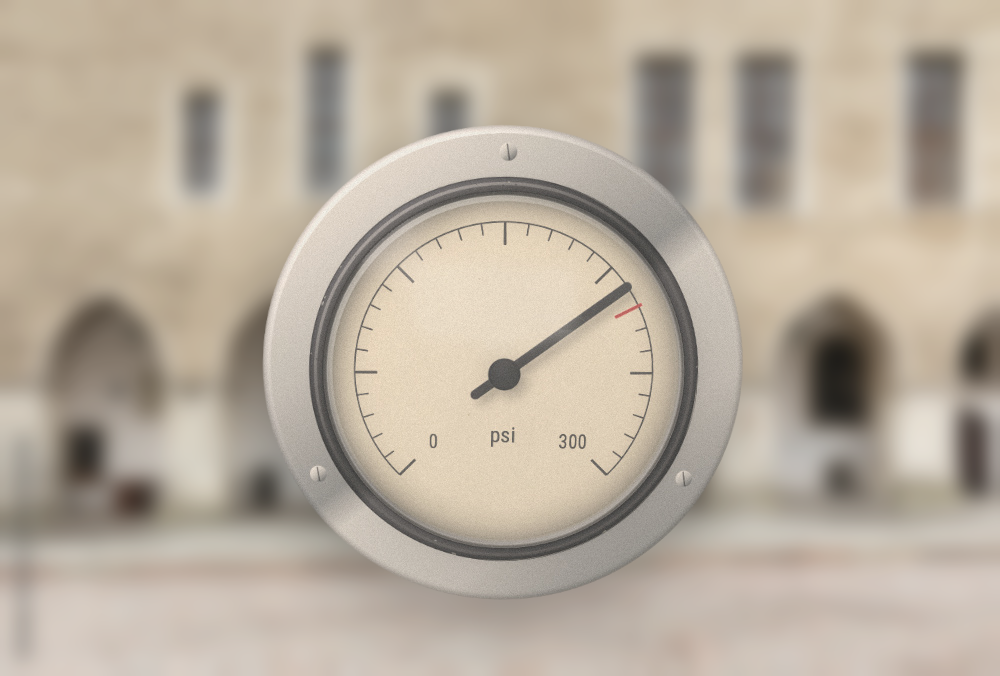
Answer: 210 psi
